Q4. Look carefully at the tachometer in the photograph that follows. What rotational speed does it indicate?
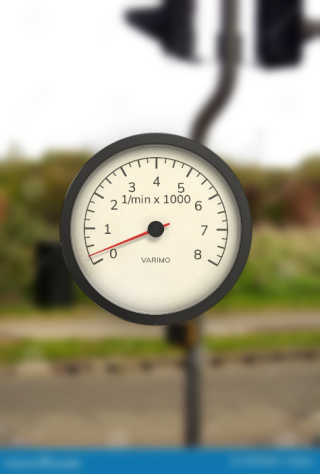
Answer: 250 rpm
